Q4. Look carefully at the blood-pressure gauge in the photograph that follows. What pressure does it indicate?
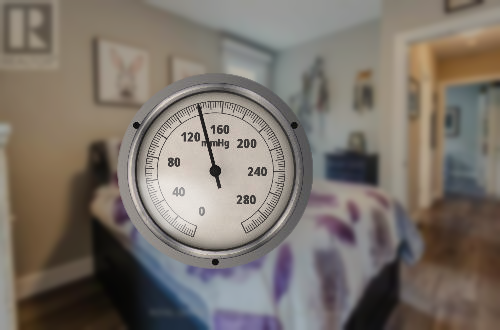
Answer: 140 mmHg
